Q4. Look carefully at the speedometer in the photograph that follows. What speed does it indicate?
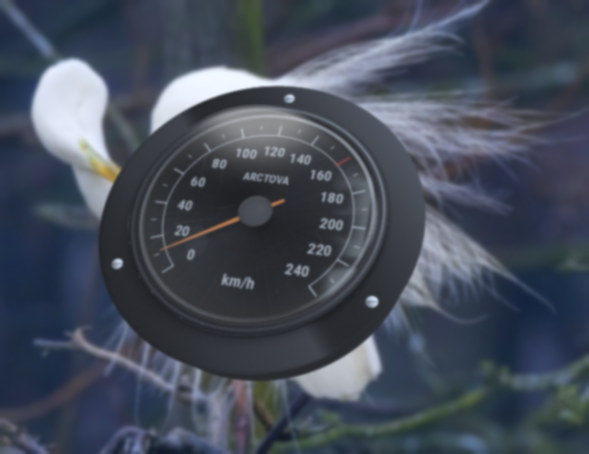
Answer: 10 km/h
